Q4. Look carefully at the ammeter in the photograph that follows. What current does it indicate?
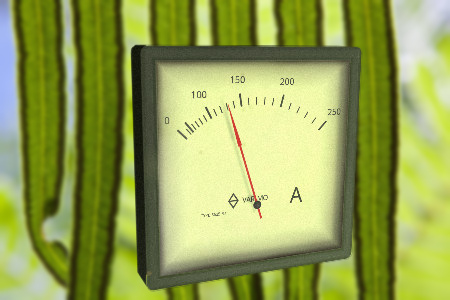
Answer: 130 A
